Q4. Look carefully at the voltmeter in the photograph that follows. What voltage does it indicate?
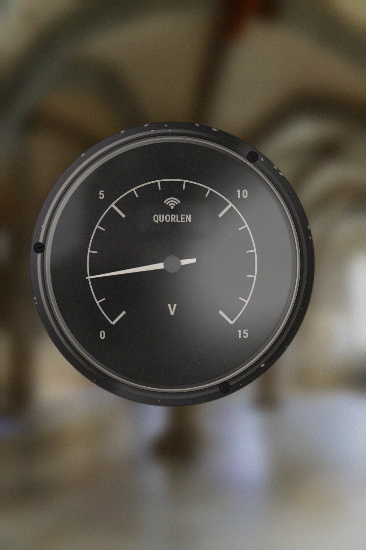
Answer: 2 V
